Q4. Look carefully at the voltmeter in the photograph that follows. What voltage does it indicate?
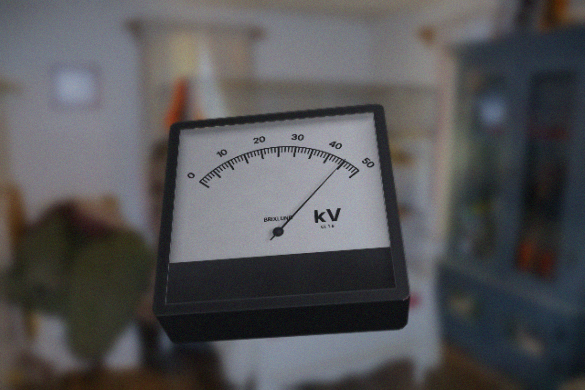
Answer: 45 kV
